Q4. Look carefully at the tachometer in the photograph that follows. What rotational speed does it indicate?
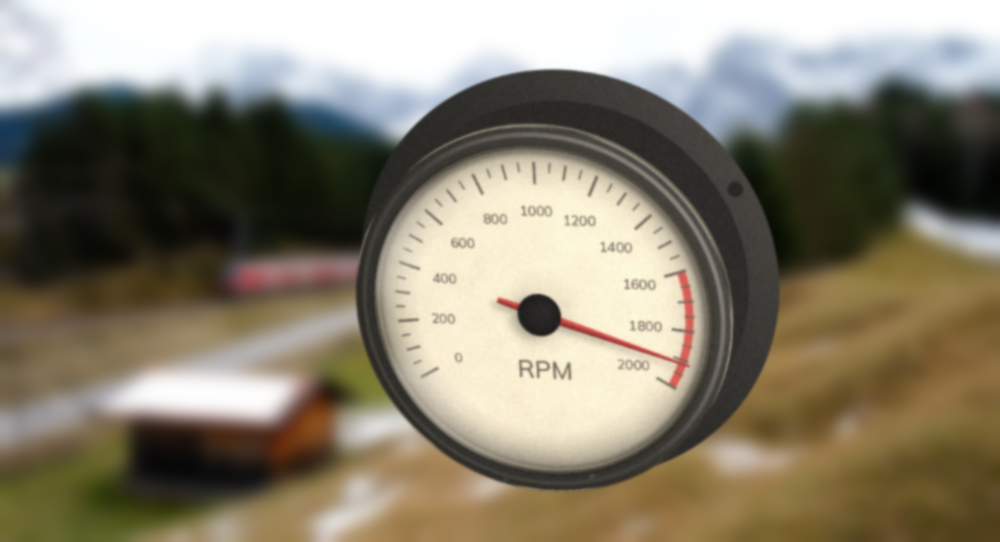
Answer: 1900 rpm
